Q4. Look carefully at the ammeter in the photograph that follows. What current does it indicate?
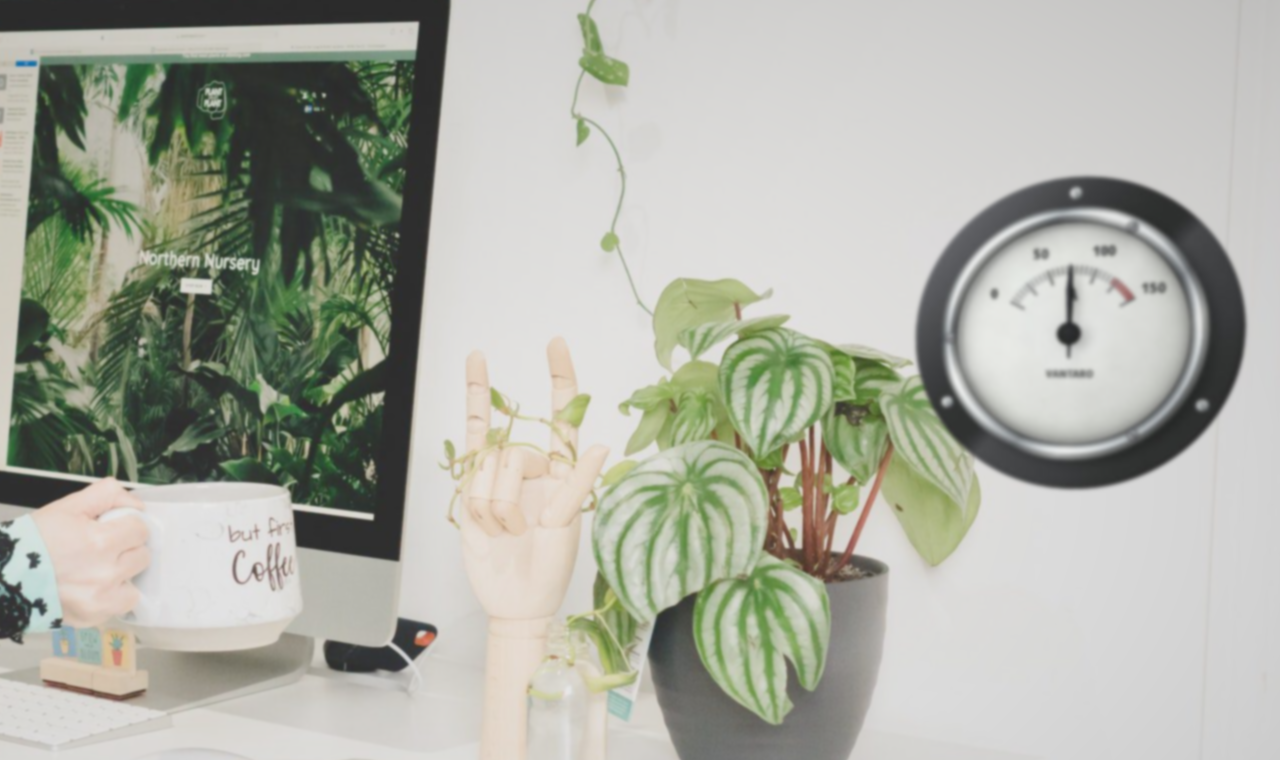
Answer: 75 A
